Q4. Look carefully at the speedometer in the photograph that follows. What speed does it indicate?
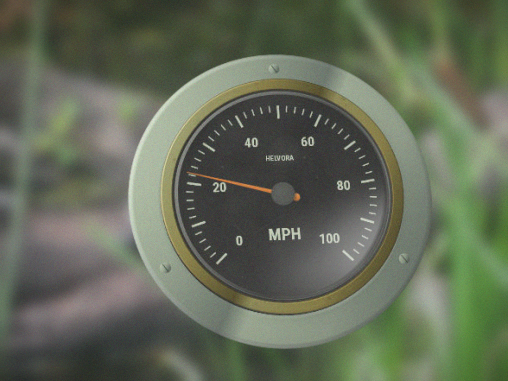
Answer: 22 mph
